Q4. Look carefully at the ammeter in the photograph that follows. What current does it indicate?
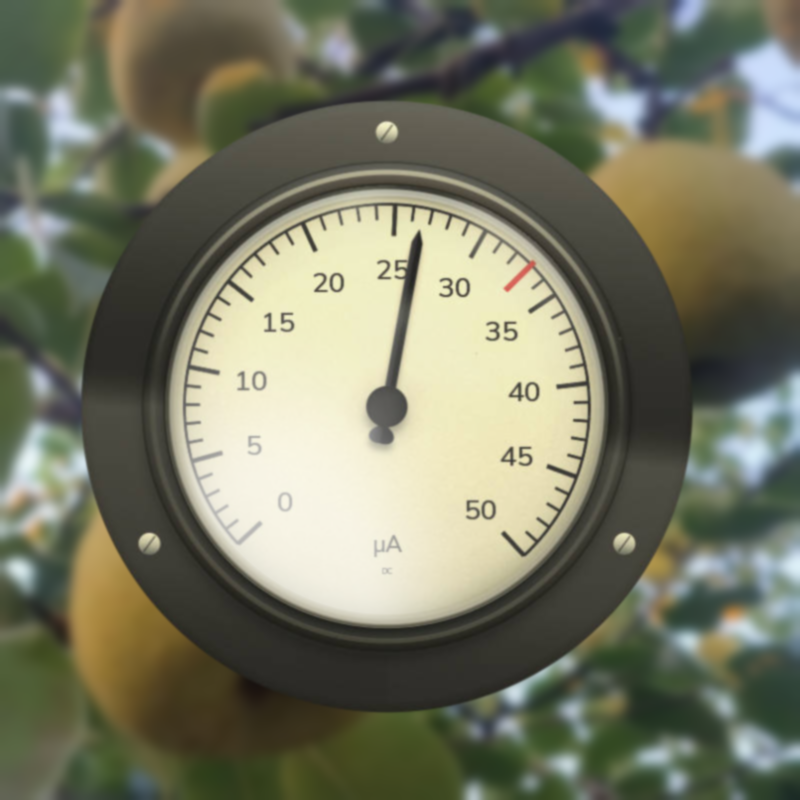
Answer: 26.5 µA
